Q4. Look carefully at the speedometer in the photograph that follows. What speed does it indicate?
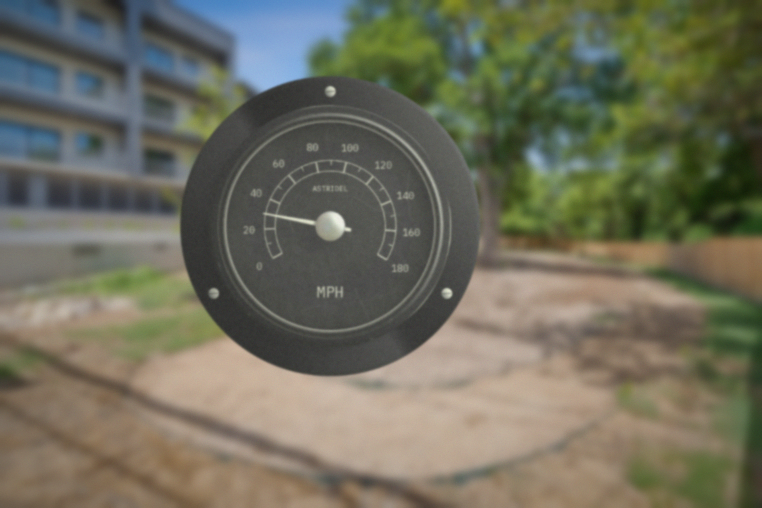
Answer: 30 mph
